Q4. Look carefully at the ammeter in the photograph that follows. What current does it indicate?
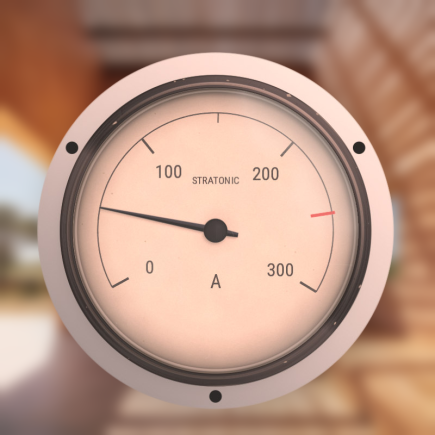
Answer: 50 A
